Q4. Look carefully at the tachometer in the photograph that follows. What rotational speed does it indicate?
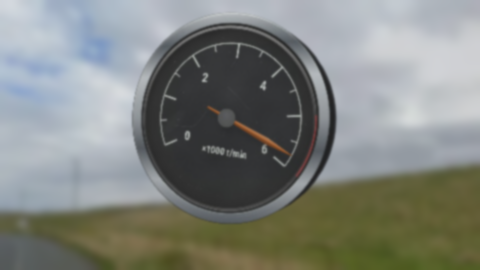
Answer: 5750 rpm
